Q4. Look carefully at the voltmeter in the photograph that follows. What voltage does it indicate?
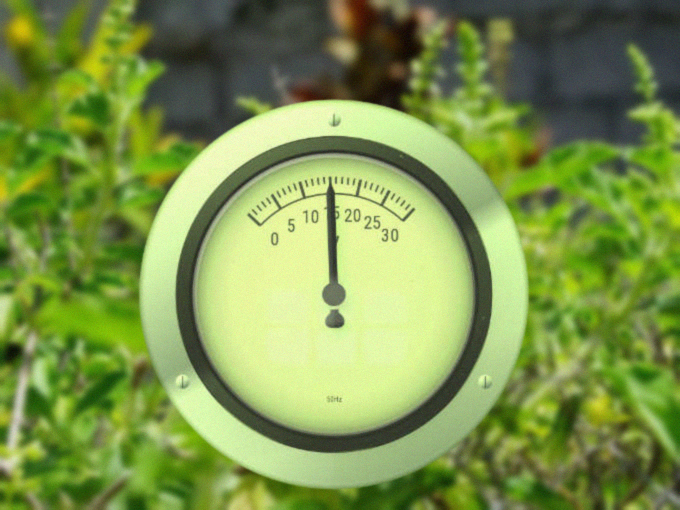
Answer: 15 V
